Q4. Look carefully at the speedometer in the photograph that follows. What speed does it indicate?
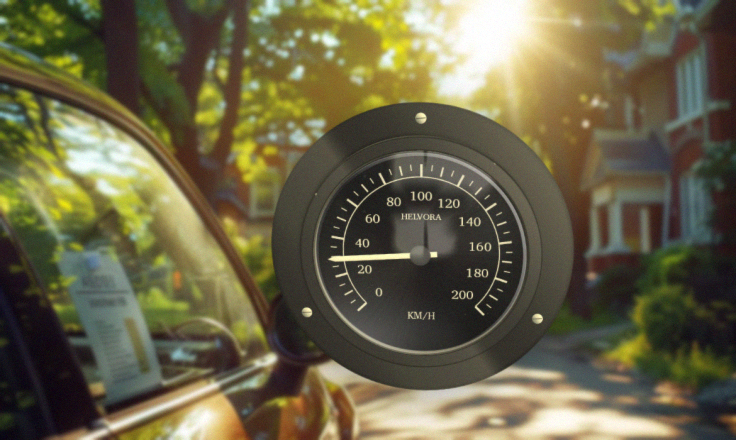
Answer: 30 km/h
